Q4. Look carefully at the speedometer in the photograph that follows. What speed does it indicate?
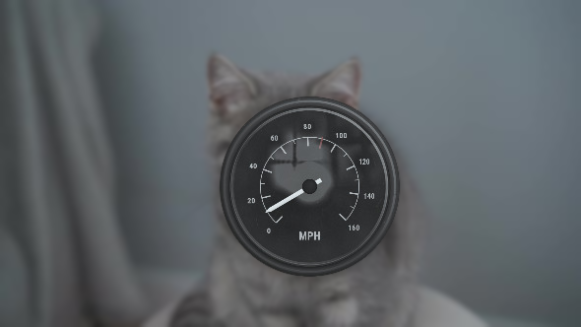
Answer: 10 mph
